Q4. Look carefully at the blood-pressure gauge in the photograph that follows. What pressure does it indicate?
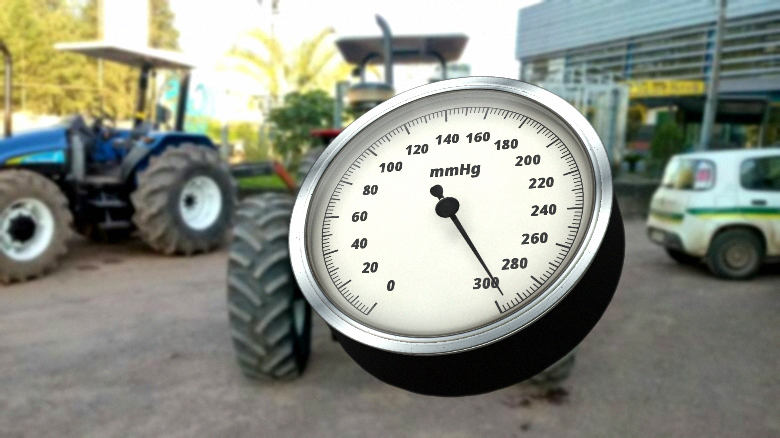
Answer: 296 mmHg
